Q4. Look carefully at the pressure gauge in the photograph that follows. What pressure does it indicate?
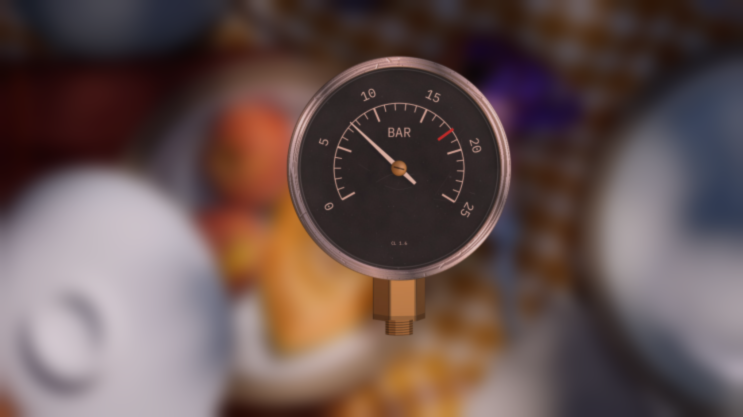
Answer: 7.5 bar
